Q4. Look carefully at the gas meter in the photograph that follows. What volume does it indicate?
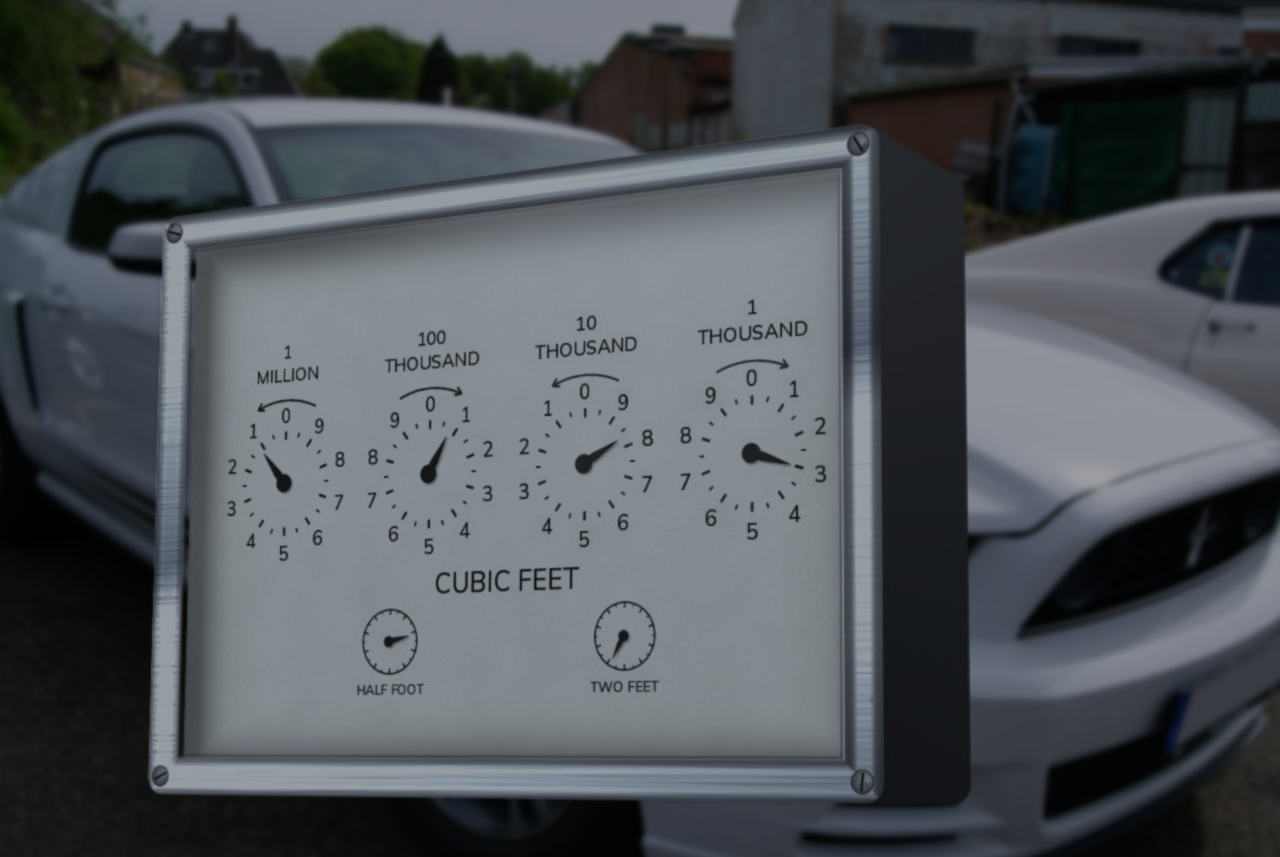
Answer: 108300 ft³
